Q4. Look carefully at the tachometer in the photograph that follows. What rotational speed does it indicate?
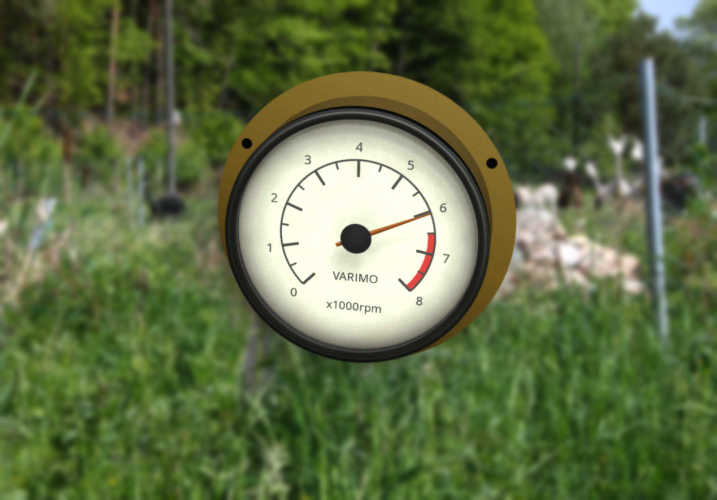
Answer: 6000 rpm
